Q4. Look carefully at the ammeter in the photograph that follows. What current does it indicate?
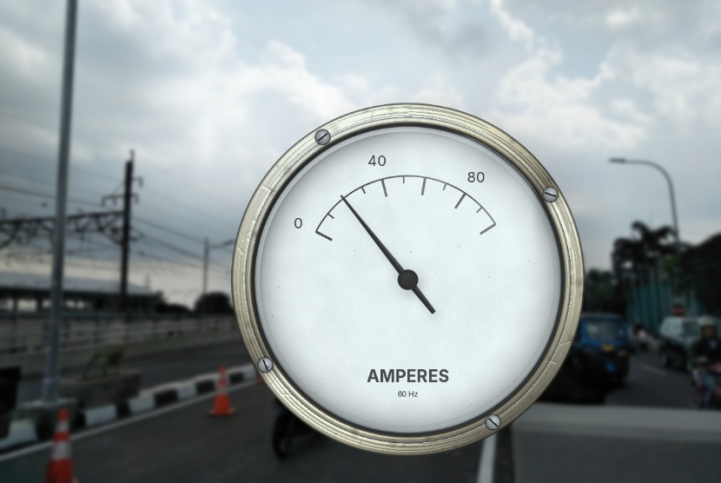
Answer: 20 A
